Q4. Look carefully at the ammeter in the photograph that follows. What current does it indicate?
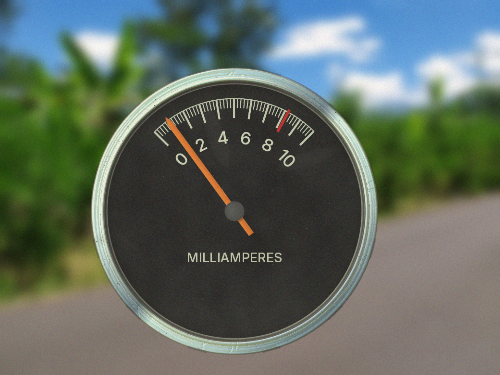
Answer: 1 mA
